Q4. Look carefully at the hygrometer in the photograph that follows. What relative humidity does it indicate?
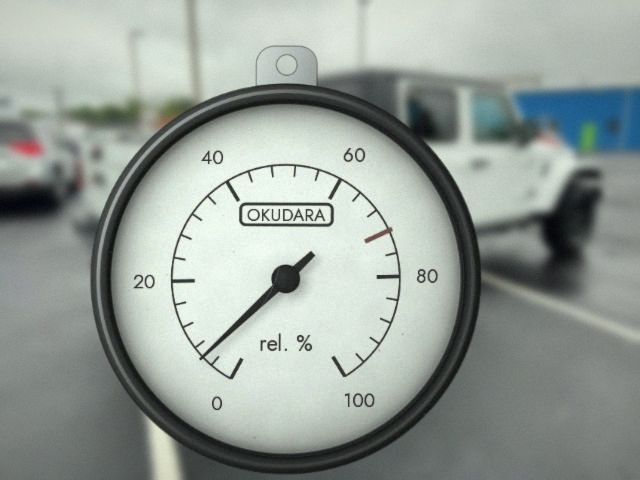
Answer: 6 %
